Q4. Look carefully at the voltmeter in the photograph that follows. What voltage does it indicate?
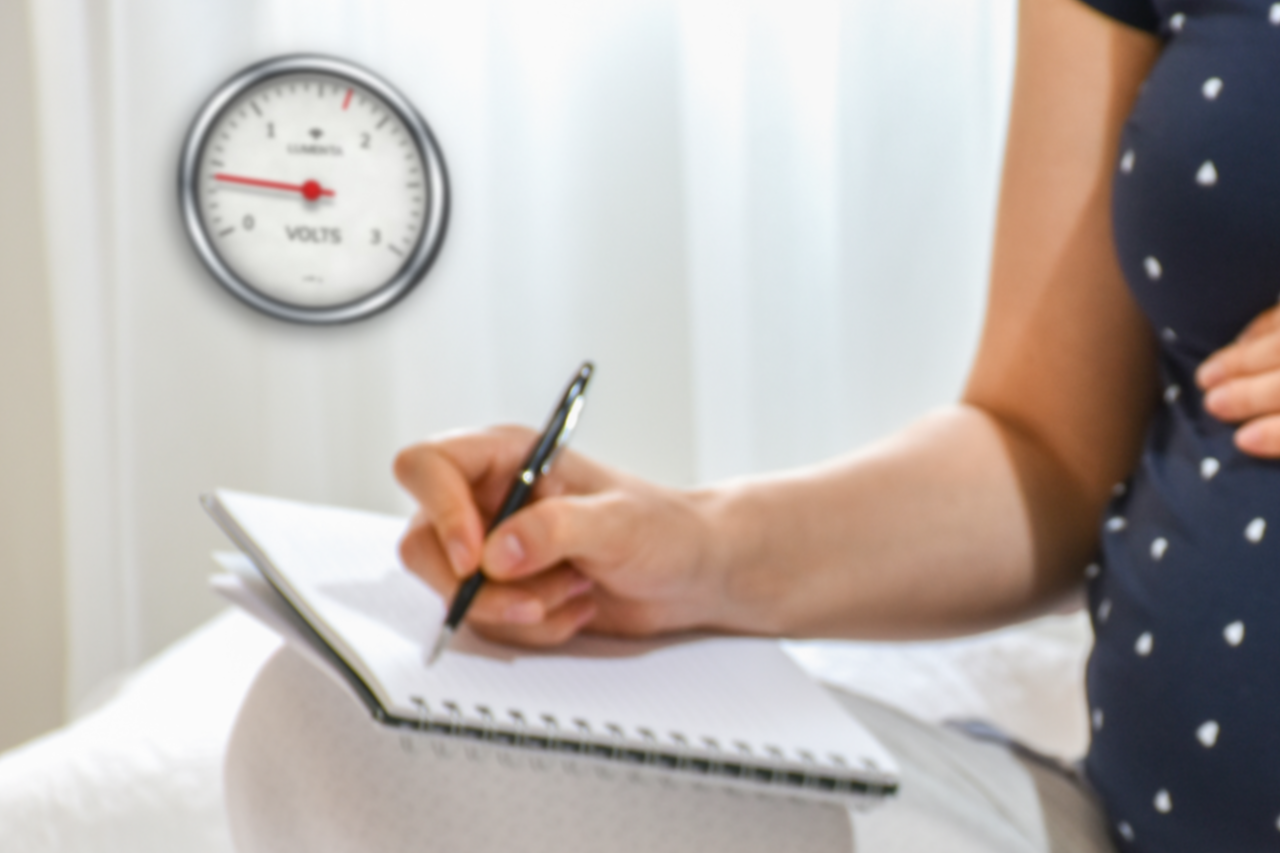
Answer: 0.4 V
